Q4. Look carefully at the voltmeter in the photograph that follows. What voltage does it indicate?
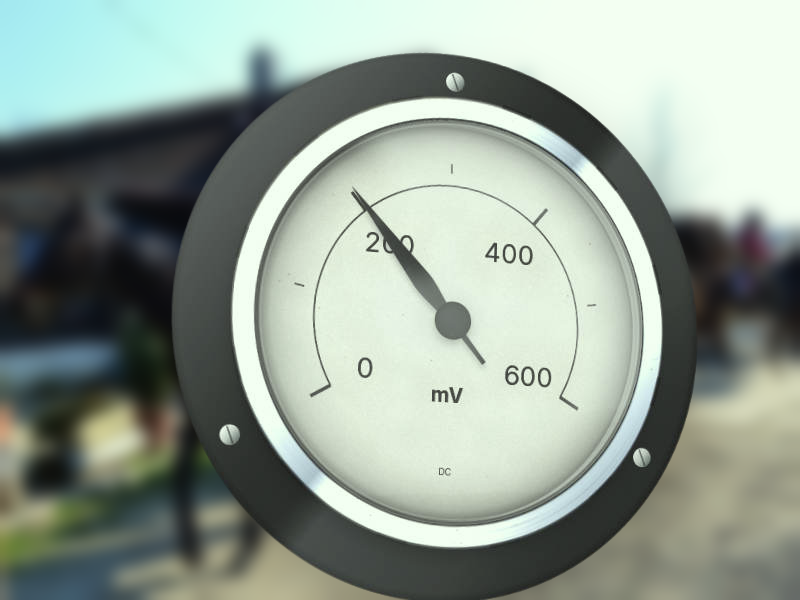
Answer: 200 mV
